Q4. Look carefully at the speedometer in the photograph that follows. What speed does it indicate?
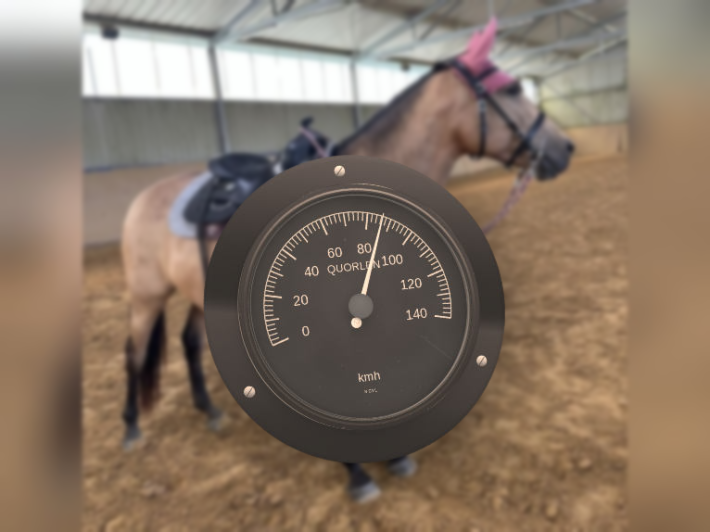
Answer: 86 km/h
